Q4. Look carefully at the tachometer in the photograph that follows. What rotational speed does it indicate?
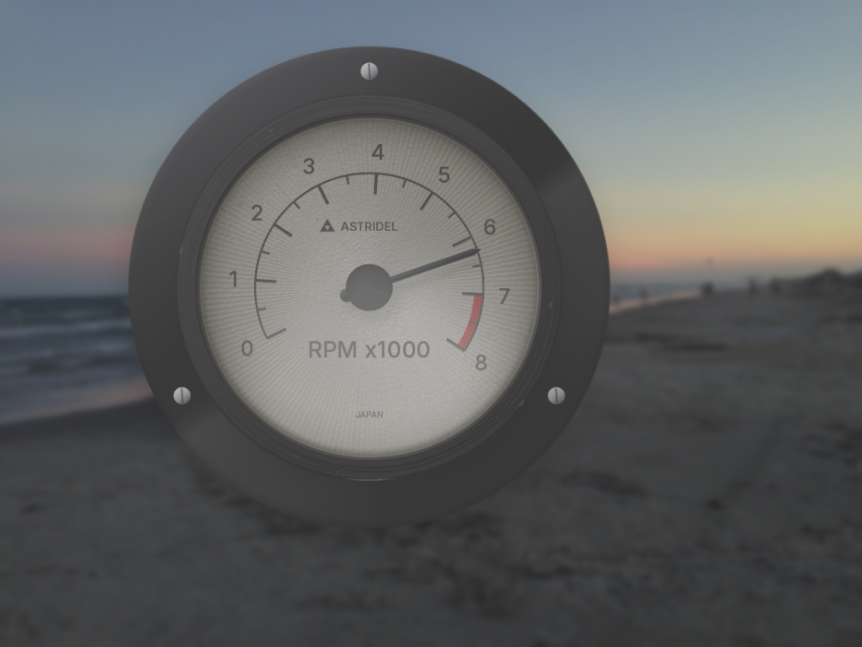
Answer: 6250 rpm
